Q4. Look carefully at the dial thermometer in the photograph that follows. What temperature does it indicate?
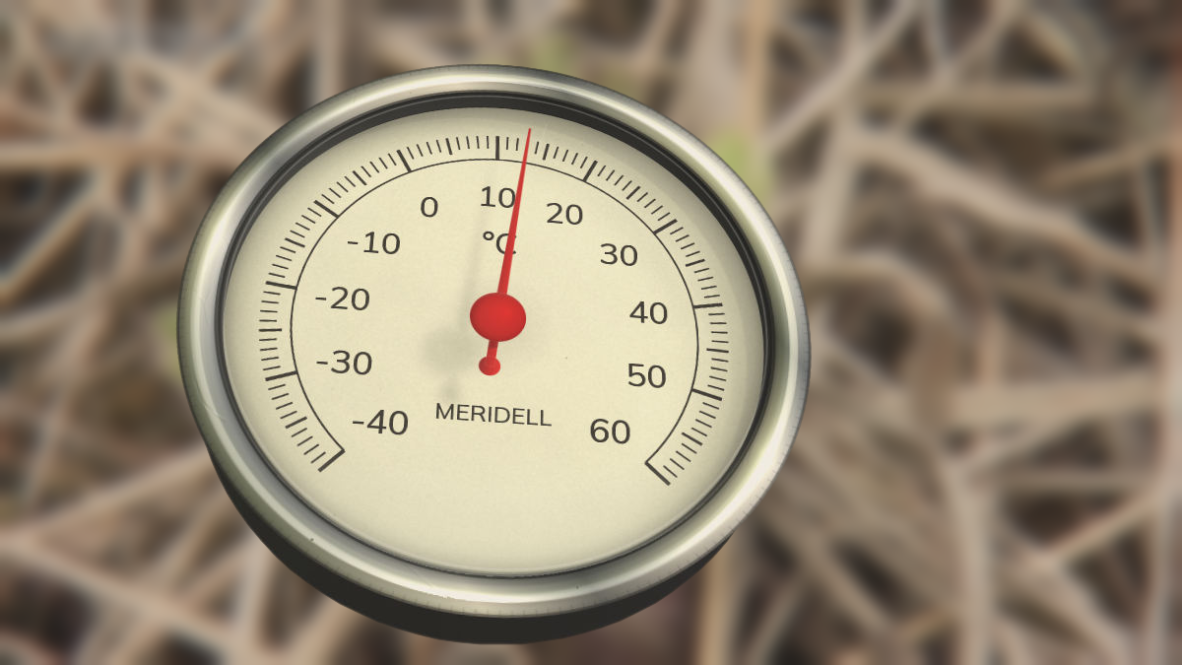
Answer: 13 °C
